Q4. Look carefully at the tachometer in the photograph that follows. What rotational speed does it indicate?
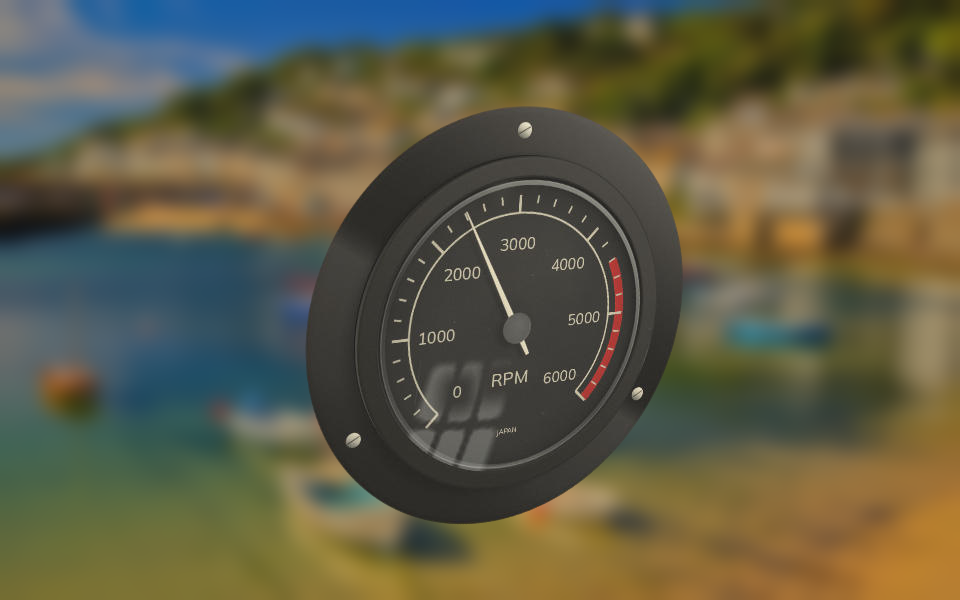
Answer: 2400 rpm
